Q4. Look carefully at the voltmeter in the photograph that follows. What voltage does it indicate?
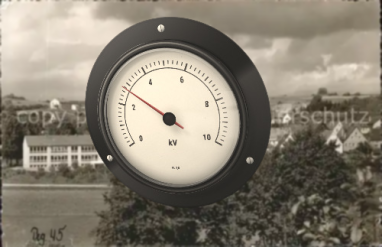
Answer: 2.8 kV
